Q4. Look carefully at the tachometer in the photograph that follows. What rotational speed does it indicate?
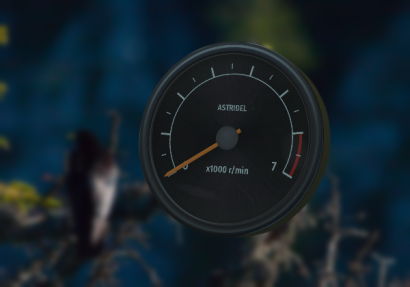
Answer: 0 rpm
